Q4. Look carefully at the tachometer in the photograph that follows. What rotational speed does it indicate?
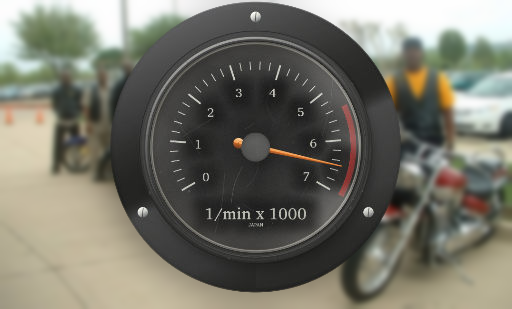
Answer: 6500 rpm
